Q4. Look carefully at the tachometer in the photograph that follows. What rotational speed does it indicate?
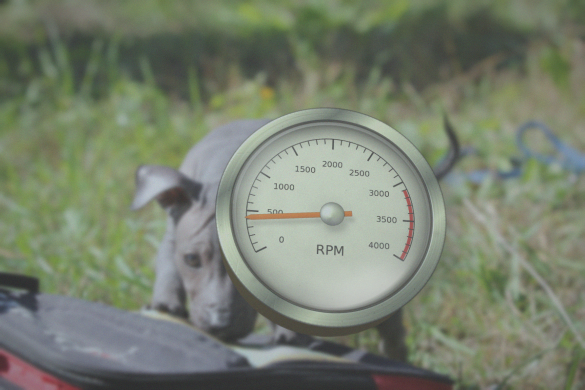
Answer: 400 rpm
